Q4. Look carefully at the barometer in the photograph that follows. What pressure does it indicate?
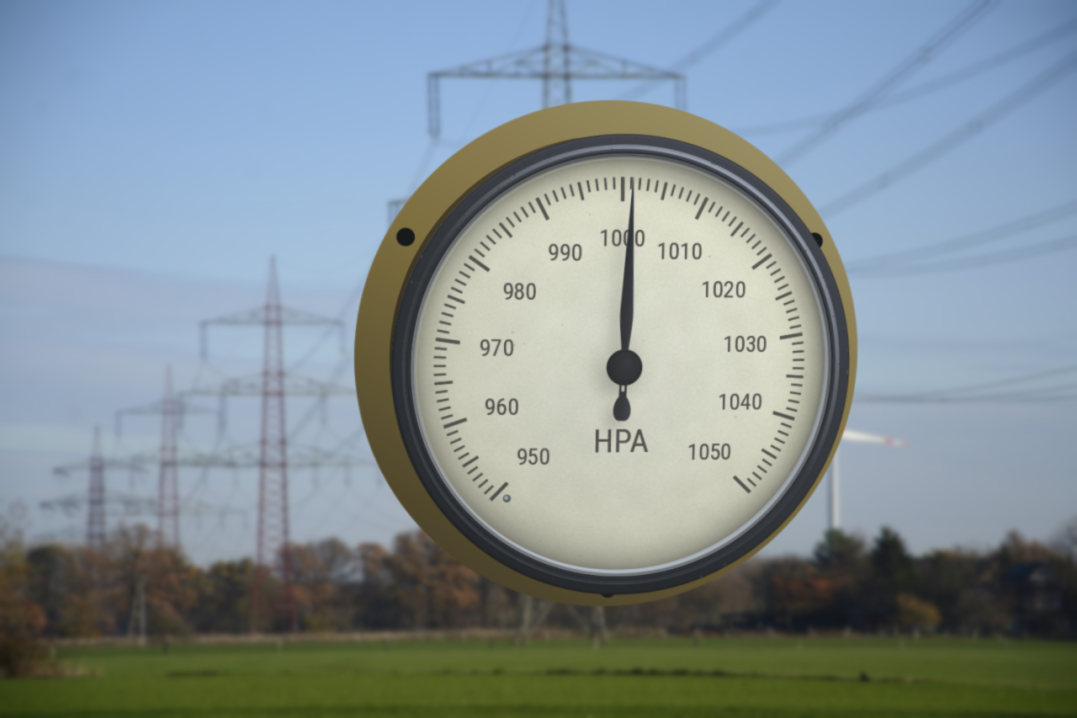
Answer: 1001 hPa
